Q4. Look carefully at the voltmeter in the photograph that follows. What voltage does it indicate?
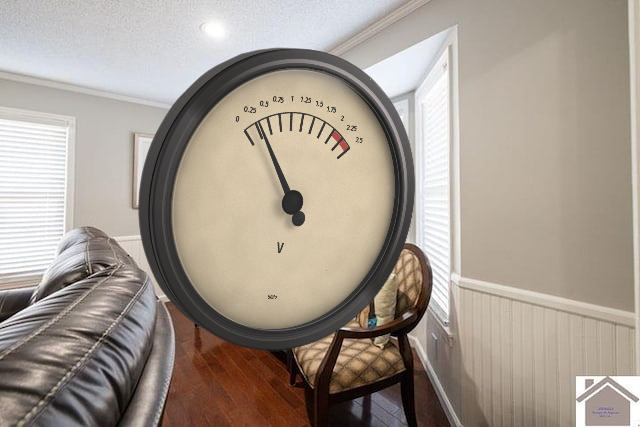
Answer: 0.25 V
